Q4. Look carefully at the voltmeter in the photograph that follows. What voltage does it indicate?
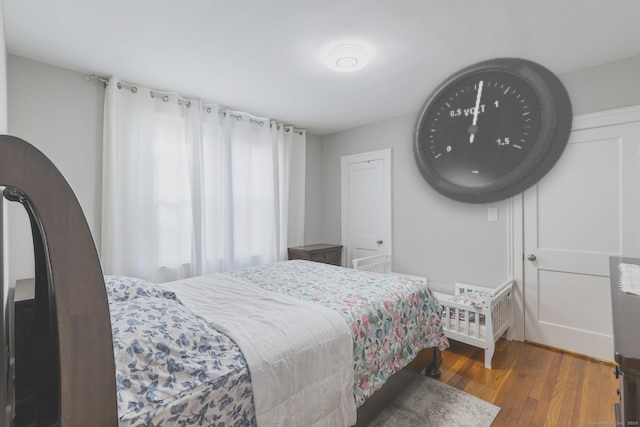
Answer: 0.8 V
